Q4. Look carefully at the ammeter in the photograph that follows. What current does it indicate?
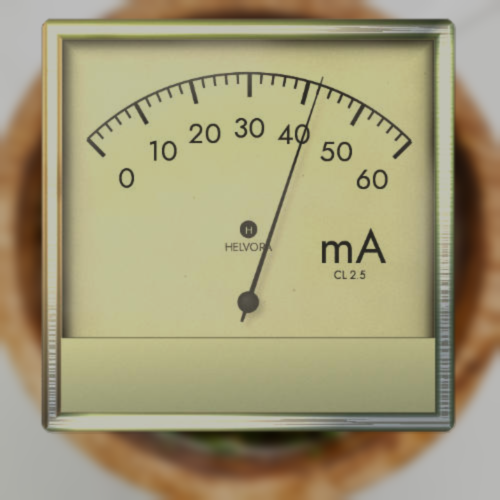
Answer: 42 mA
